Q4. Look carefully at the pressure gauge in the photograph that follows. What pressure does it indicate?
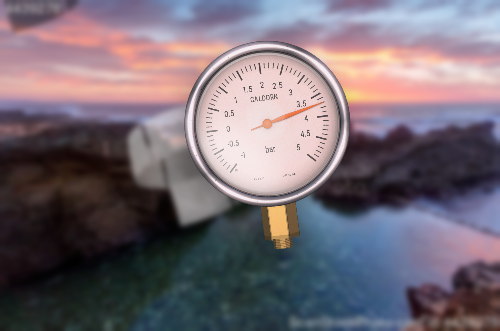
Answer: 3.7 bar
